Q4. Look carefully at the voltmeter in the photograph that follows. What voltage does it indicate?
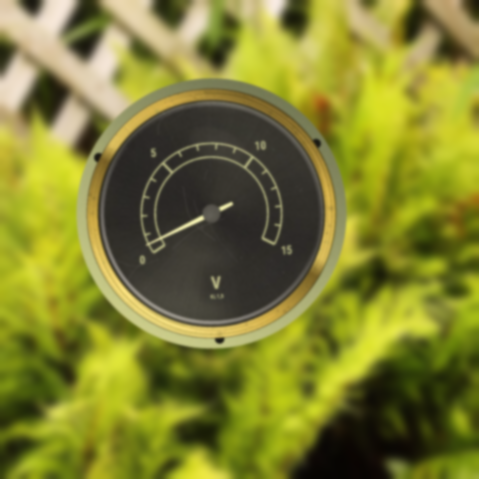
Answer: 0.5 V
